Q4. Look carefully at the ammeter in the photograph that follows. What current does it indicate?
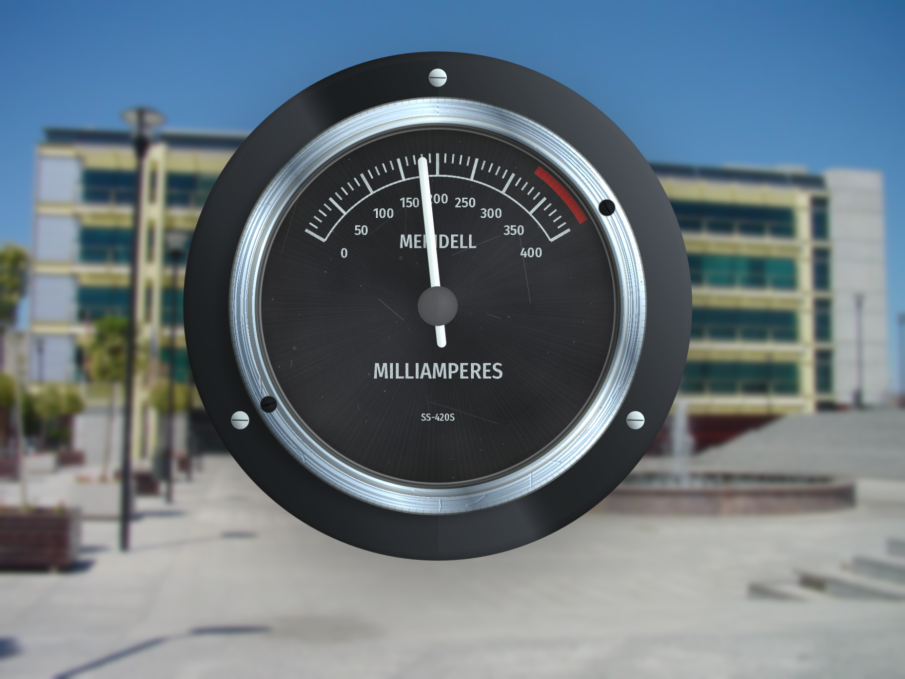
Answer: 180 mA
